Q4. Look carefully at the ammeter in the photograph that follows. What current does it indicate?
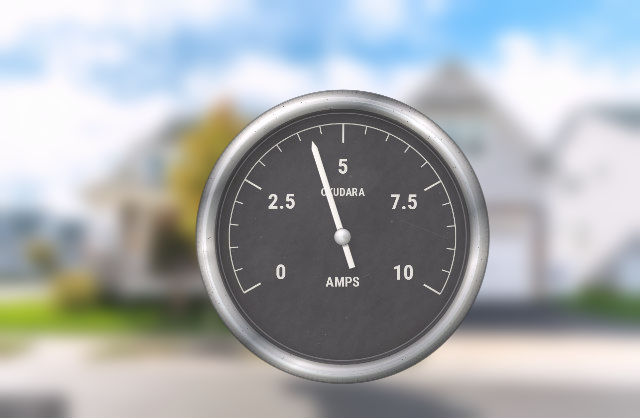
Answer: 4.25 A
